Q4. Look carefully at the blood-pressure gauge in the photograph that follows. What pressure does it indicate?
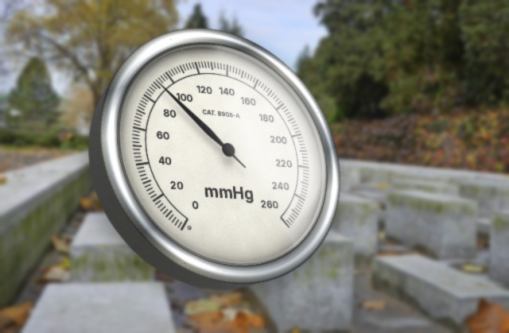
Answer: 90 mmHg
